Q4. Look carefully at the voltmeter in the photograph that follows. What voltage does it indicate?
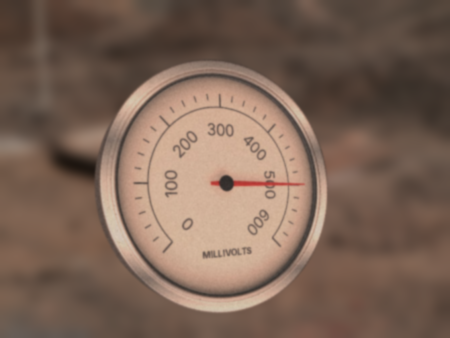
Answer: 500 mV
